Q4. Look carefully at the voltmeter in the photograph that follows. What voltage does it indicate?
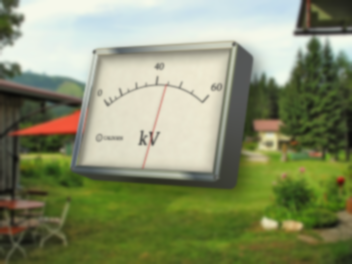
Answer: 45 kV
